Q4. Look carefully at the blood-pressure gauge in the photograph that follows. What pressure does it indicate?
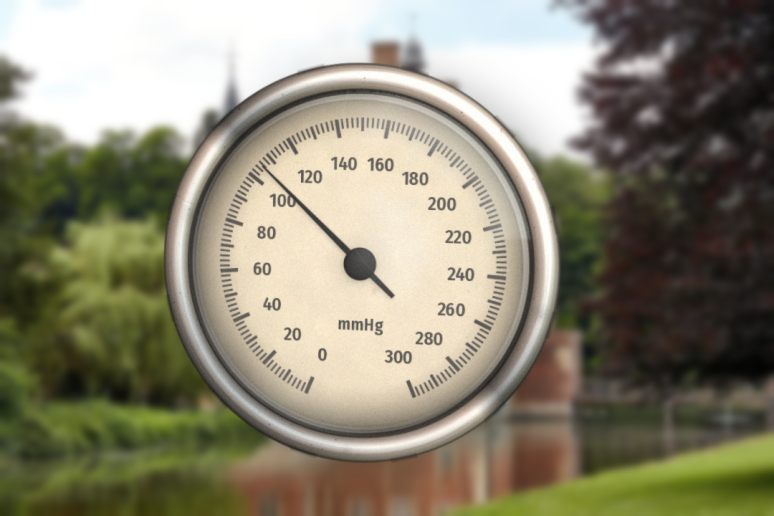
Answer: 106 mmHg
